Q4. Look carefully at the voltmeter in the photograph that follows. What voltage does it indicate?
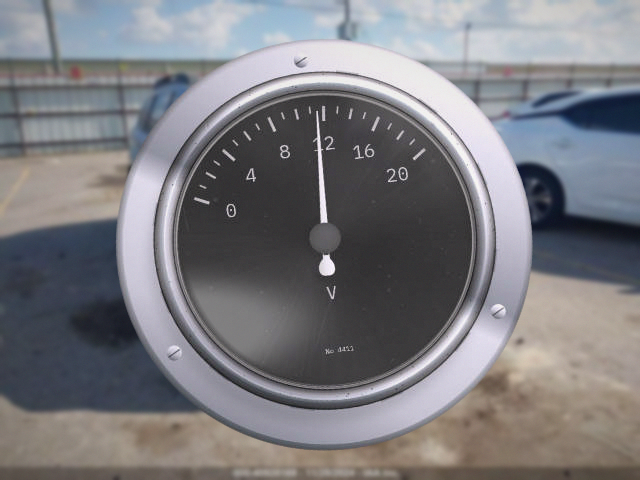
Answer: 11.5 V
